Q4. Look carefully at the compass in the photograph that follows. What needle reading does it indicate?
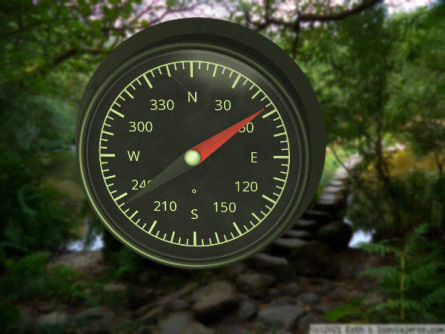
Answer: 55 °
